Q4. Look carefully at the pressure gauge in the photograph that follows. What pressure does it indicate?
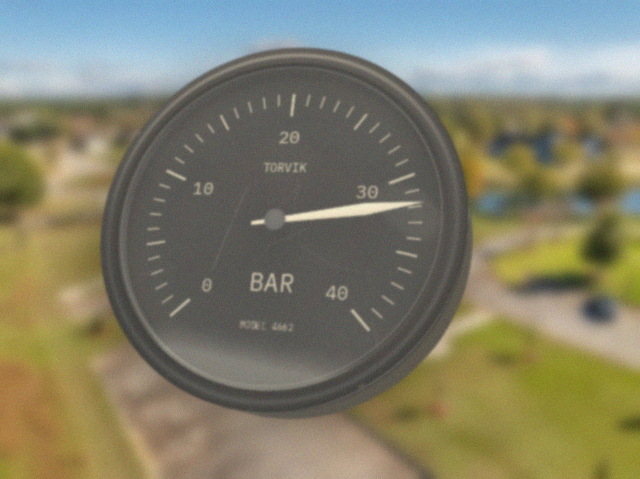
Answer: 32 bar
